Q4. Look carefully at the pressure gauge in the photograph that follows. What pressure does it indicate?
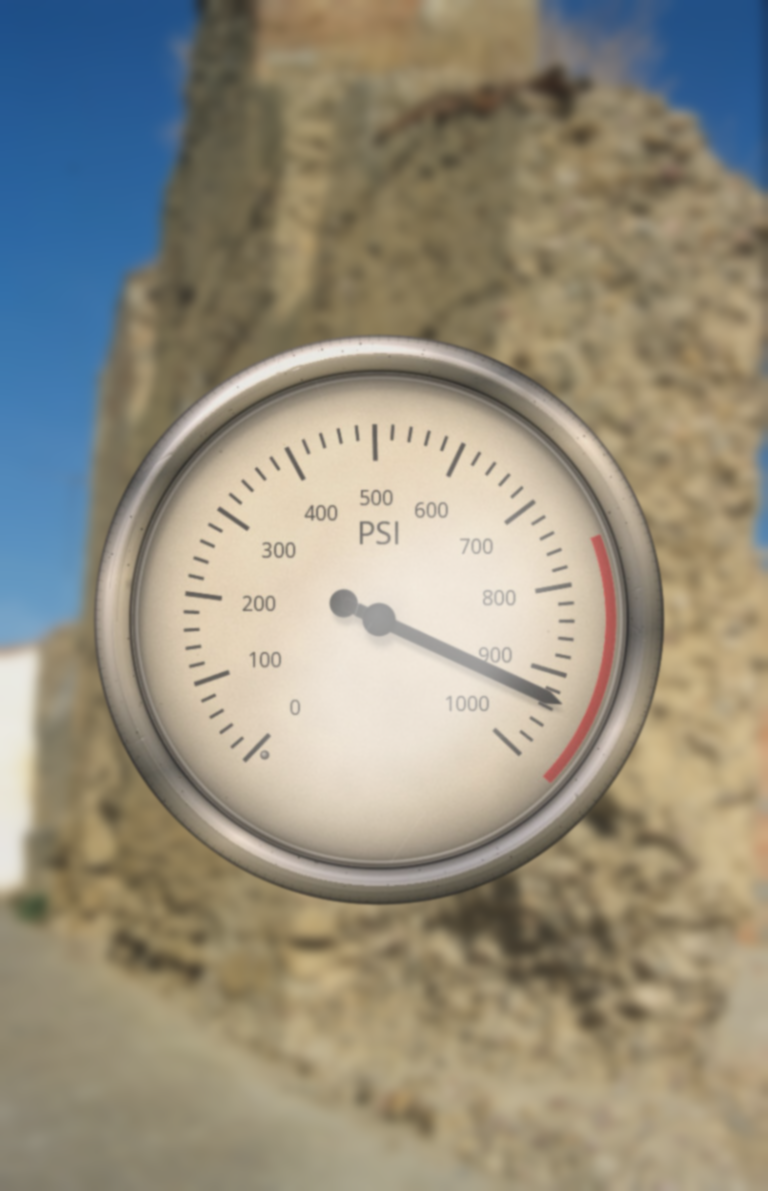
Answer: 930 psi
